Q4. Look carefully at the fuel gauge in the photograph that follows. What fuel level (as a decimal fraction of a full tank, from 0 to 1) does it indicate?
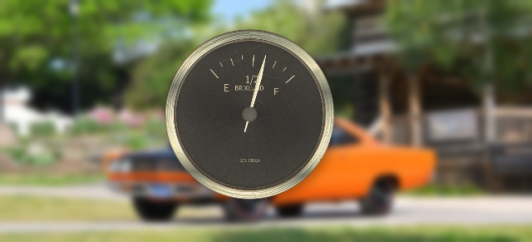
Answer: 0.625
